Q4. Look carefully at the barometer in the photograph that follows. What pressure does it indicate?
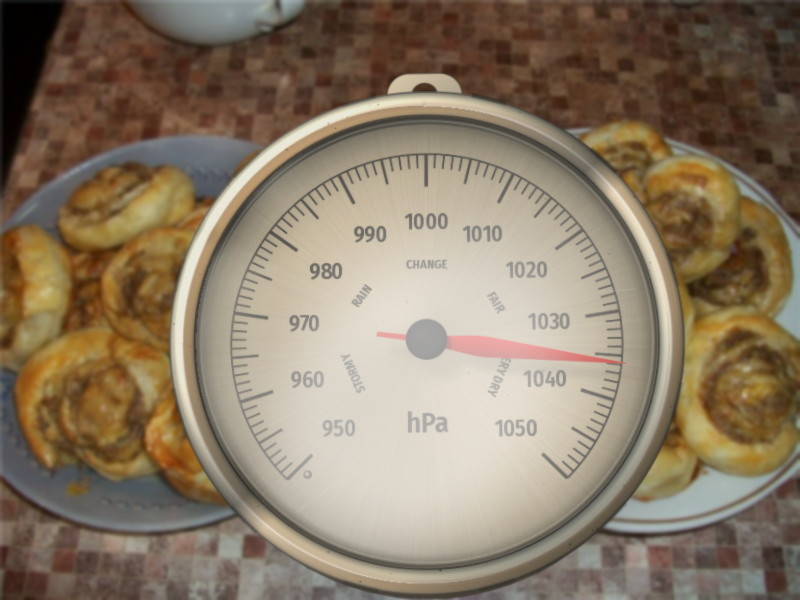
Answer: 1036 hPa
